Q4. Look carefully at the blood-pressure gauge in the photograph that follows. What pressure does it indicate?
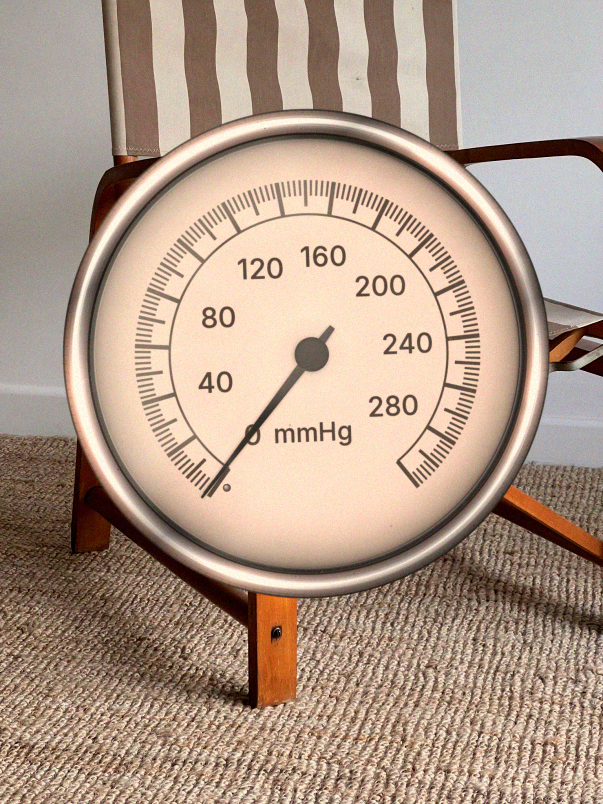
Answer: 2 mmHg
